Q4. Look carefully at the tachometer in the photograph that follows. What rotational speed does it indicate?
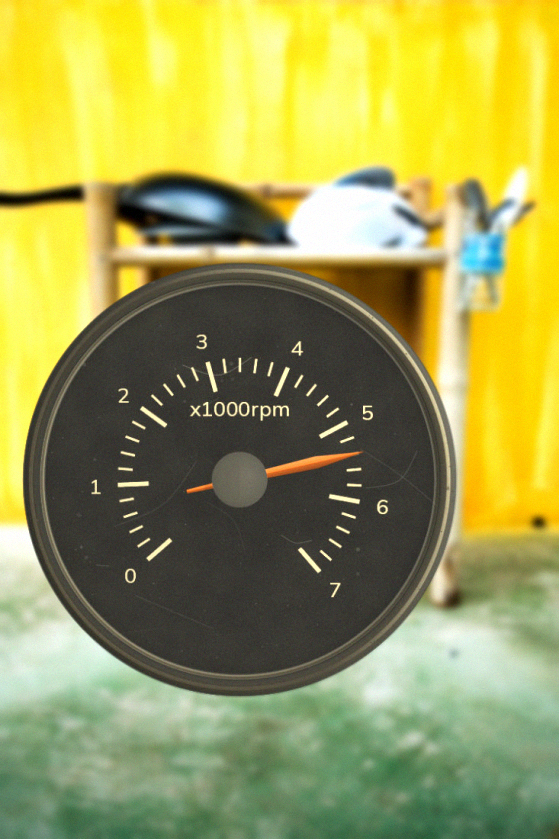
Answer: 5400 rpm
